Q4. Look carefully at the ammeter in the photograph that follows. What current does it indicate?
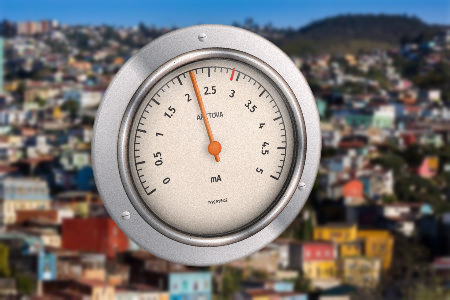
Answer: 2.2 mA
